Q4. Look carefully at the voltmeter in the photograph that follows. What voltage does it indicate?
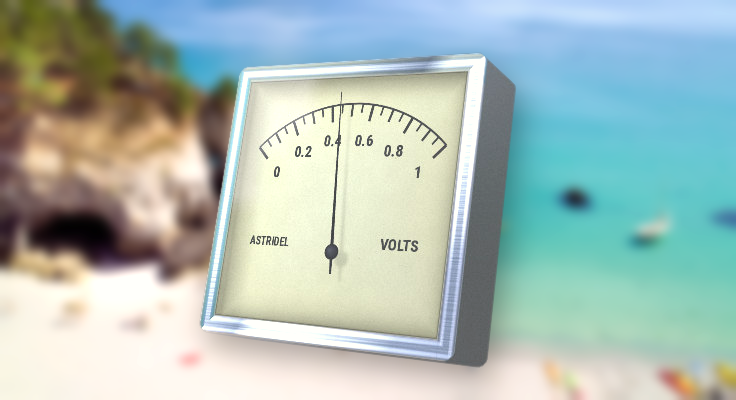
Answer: 0.45 V
